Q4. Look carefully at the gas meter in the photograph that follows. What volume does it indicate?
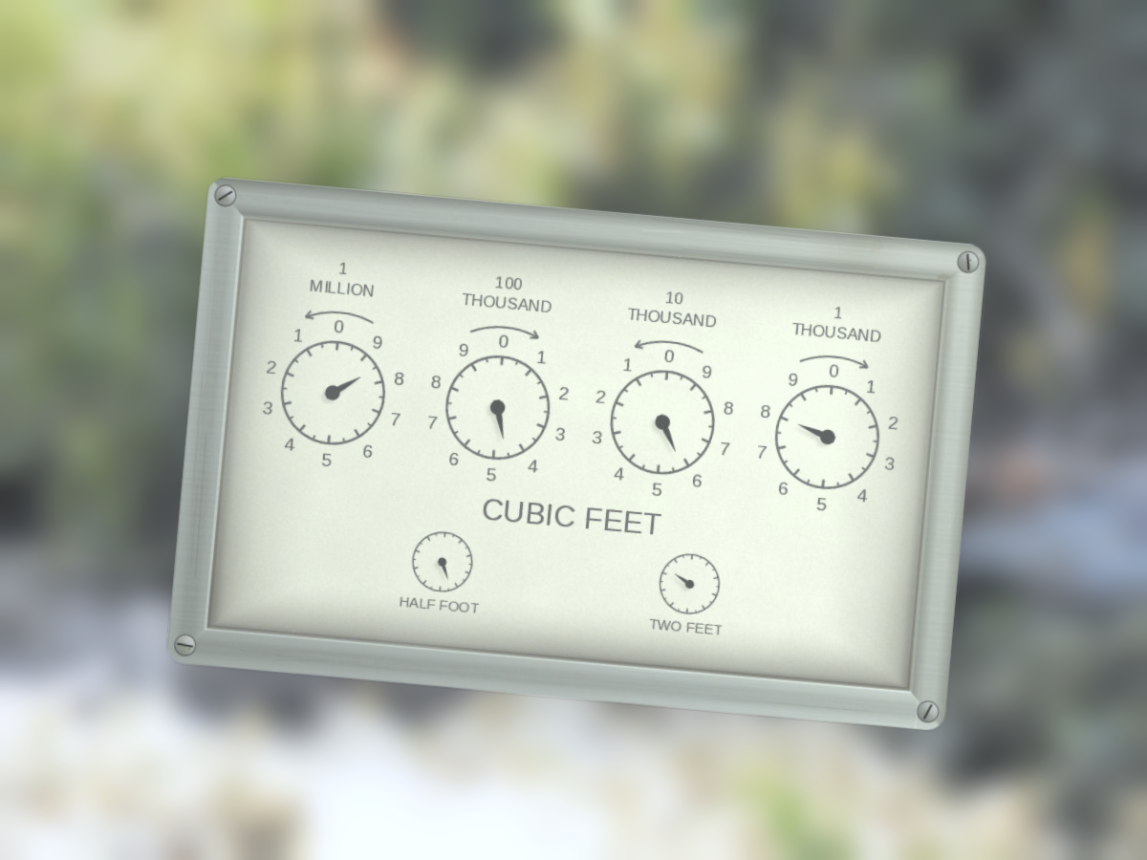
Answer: 845800 ft³
